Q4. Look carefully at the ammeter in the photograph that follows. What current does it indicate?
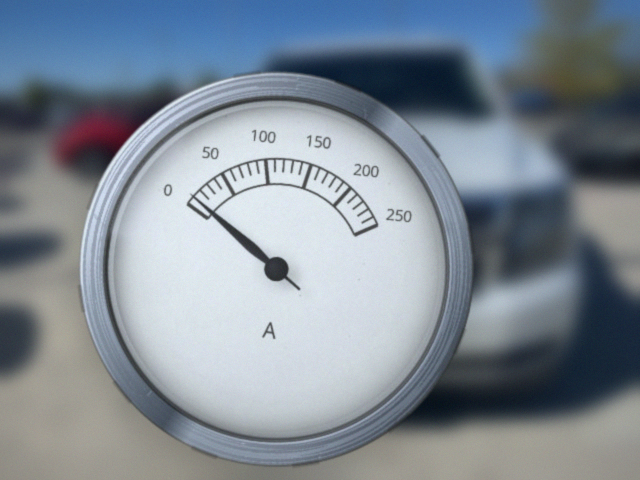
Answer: 10 A
